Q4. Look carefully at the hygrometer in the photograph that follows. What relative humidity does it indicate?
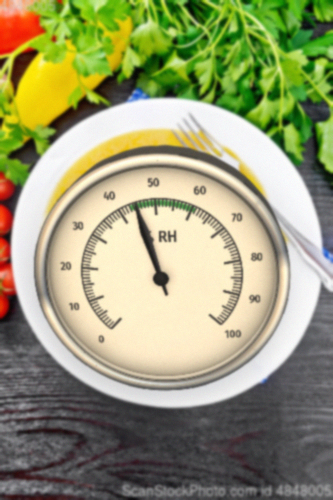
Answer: 45 %
